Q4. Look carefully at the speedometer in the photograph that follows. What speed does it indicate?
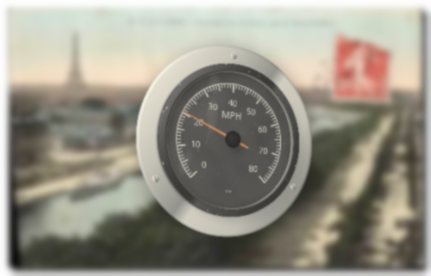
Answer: 20 mph
